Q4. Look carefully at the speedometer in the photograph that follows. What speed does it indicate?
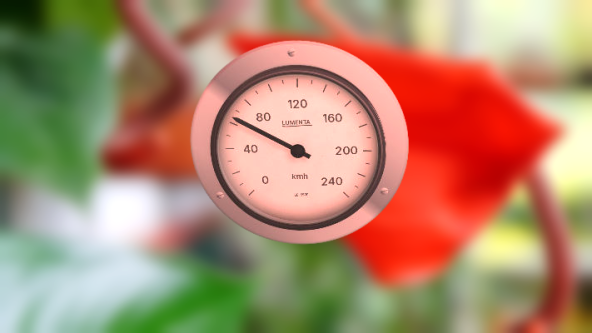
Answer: 65 km/h
